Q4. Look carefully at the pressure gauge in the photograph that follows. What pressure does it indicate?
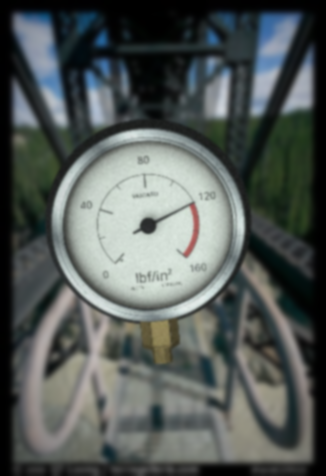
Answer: 120 psi
